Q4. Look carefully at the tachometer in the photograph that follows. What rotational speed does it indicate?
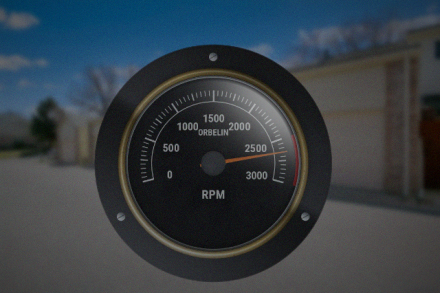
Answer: 2650 rpm
